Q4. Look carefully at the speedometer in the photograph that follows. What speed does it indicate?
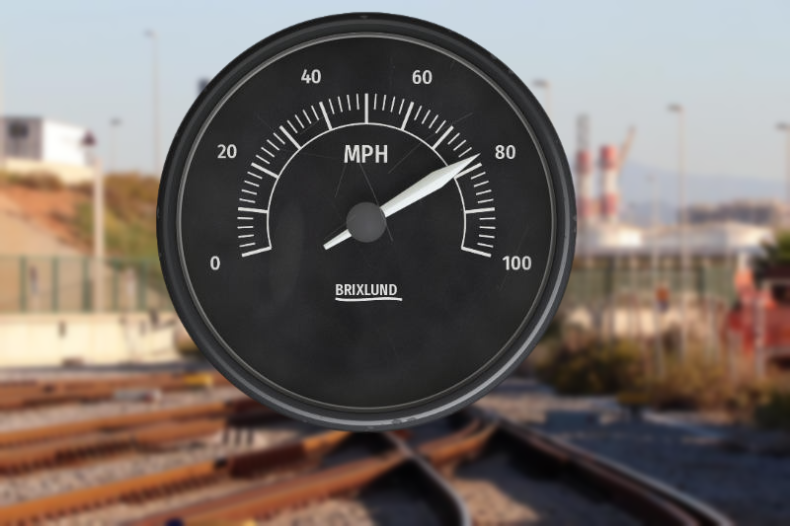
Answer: 78 mph
